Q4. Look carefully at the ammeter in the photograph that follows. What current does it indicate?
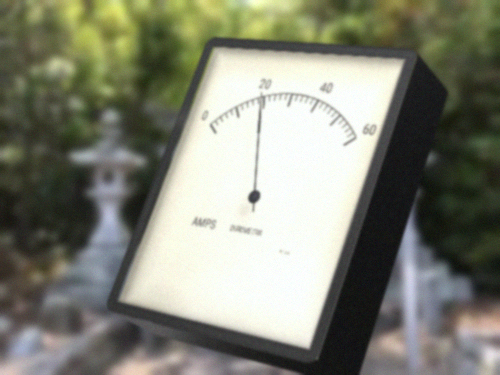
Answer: 20 A
